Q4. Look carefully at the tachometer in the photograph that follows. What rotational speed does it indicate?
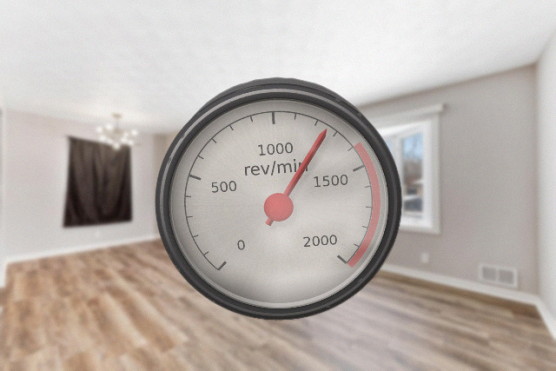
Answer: 1250 rpm
